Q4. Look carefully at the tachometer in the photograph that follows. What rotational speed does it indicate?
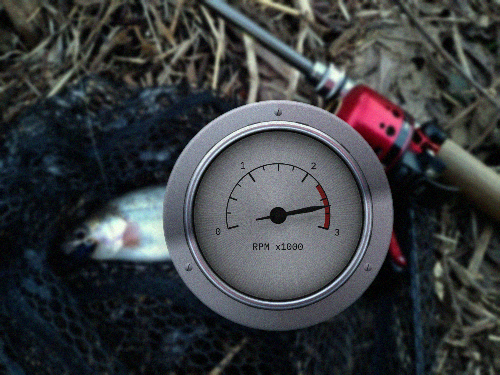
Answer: 2625 rpm
